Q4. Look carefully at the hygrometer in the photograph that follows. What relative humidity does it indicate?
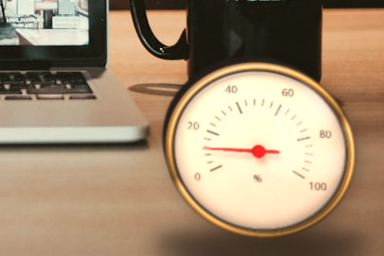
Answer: 12 %
